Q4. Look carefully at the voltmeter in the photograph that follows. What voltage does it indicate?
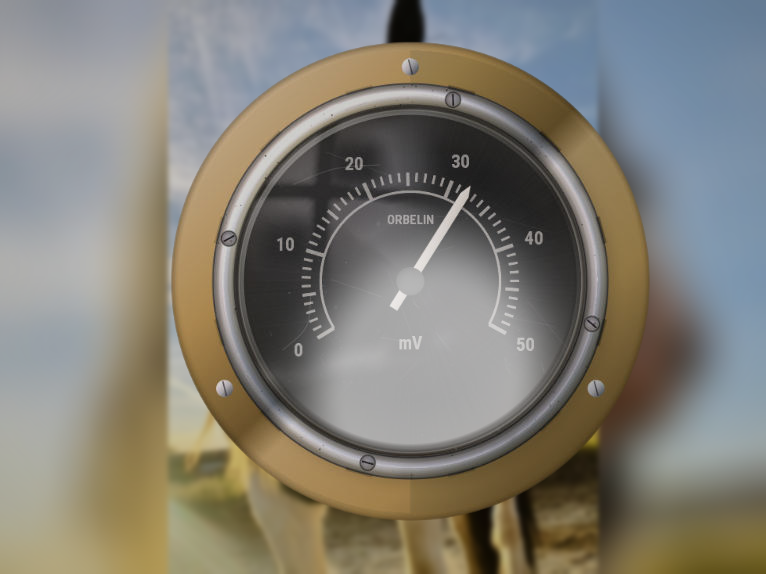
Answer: 32 mV
